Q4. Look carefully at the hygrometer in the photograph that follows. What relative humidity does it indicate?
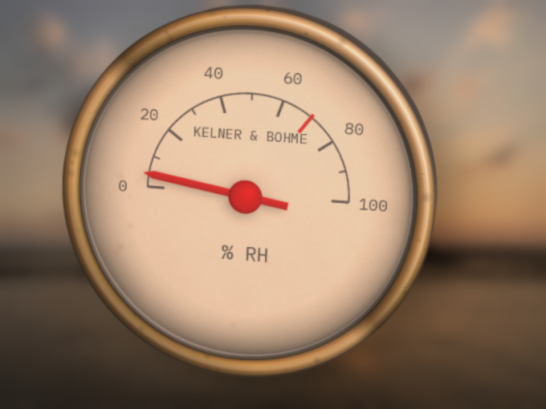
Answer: 5 %
